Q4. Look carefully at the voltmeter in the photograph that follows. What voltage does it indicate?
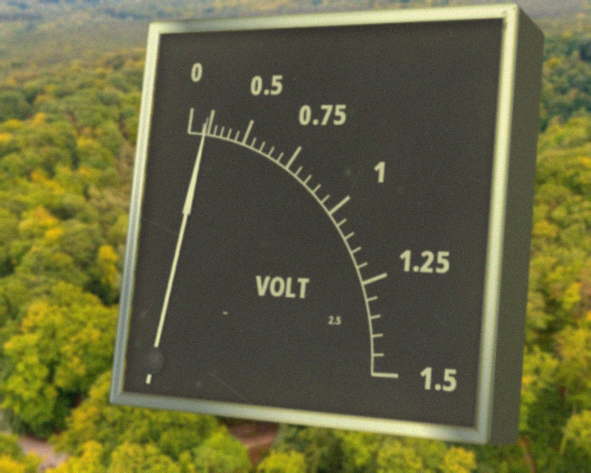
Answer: 0.25 V
